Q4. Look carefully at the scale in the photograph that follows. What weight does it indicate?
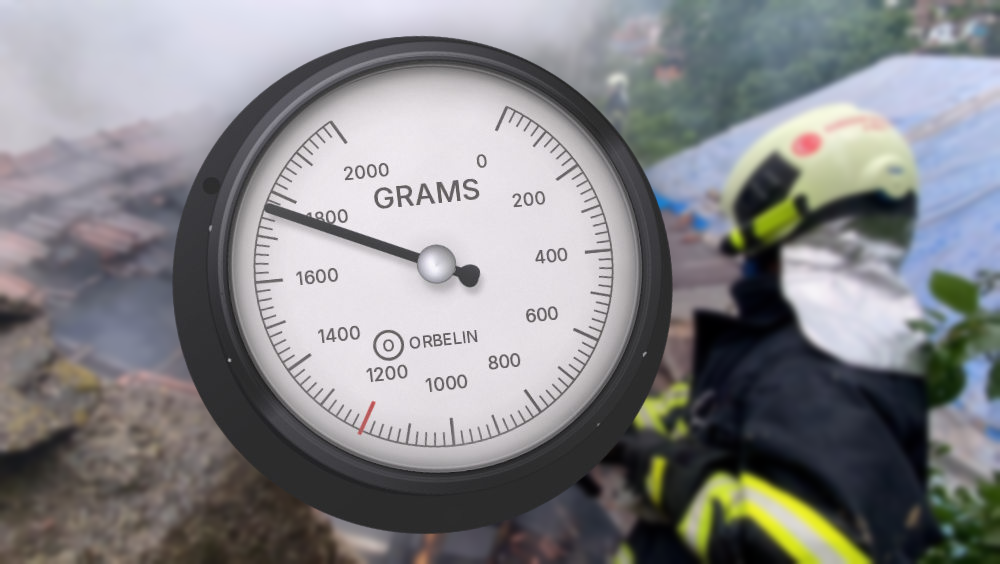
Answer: 1760 g
